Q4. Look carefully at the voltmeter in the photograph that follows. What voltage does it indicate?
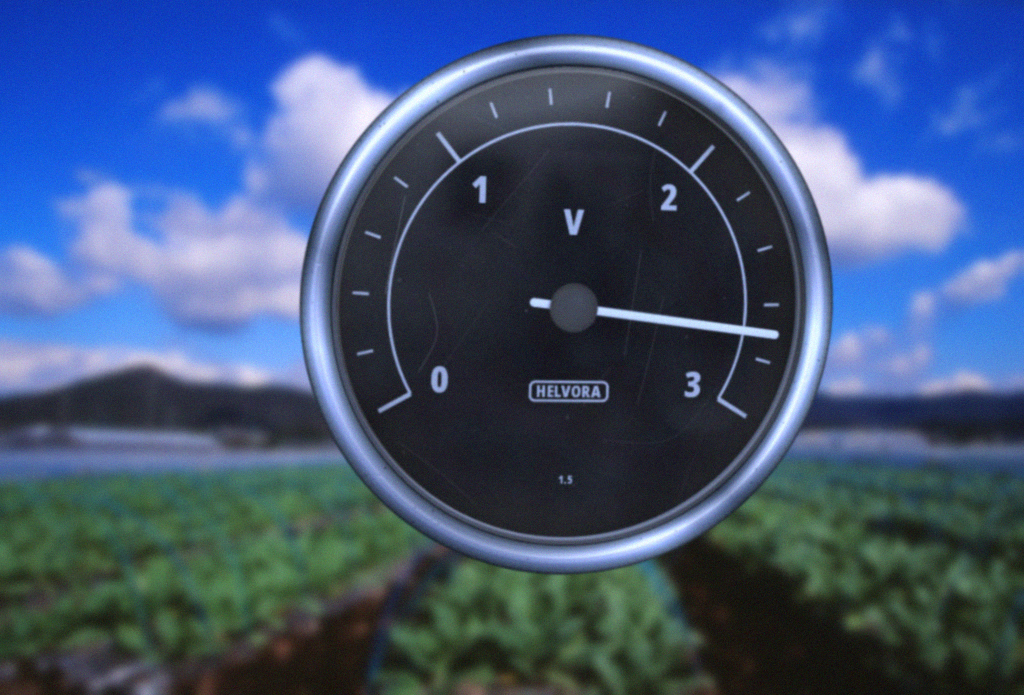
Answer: 2.7 V
